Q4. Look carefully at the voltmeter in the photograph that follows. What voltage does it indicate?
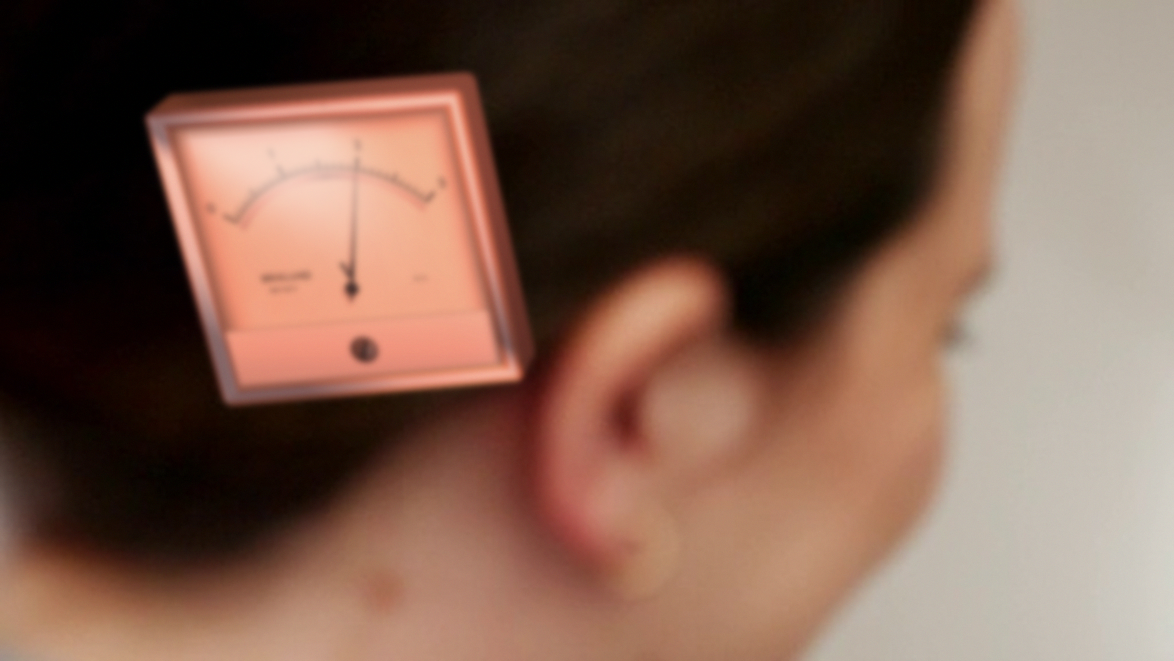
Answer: 2 V
